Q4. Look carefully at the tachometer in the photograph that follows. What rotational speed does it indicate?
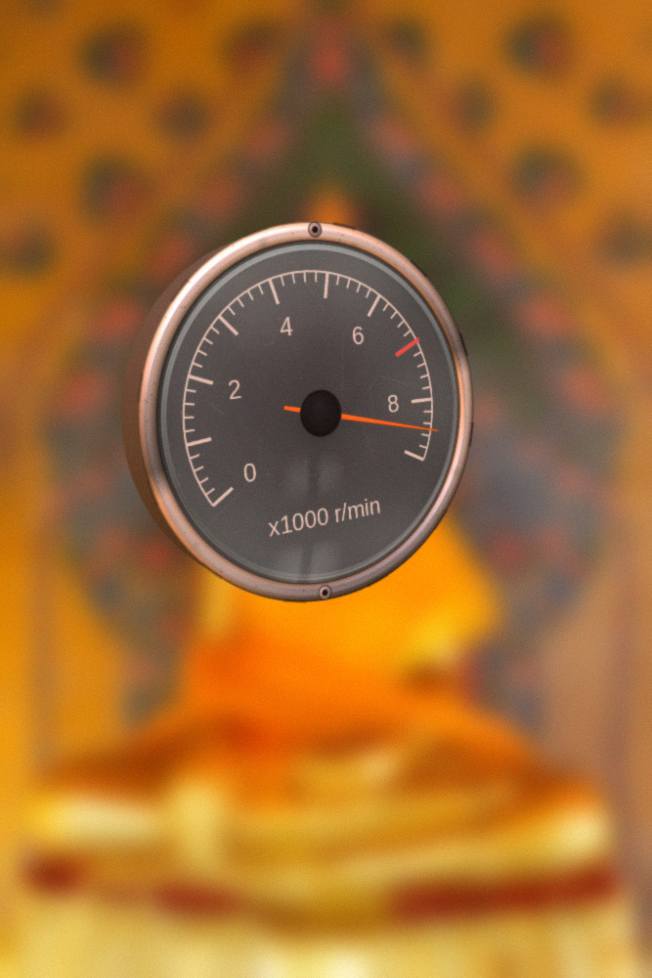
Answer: 8500 rpm
